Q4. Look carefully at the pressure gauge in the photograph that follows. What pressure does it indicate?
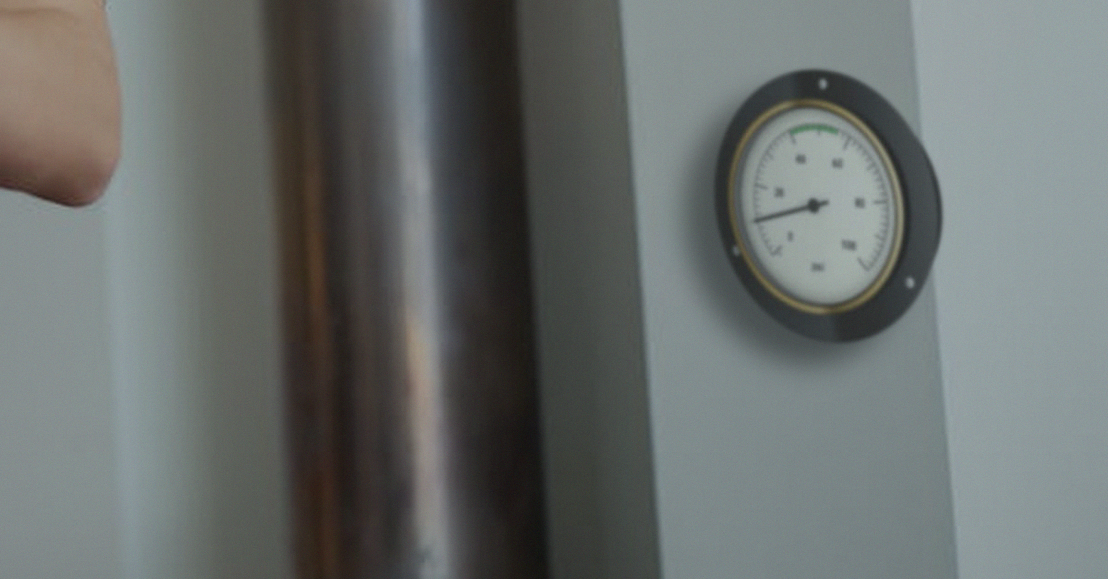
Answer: 10 psi
